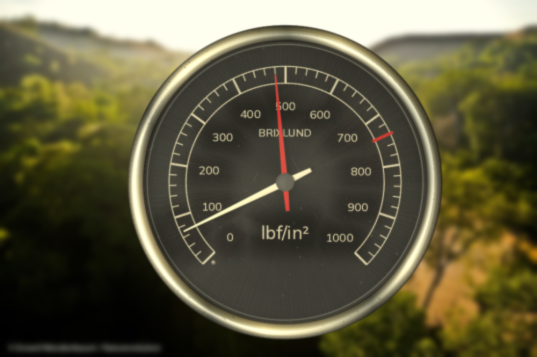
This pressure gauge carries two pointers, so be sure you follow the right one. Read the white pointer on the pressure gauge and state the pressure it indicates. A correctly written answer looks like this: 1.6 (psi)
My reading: 70 (psi)
